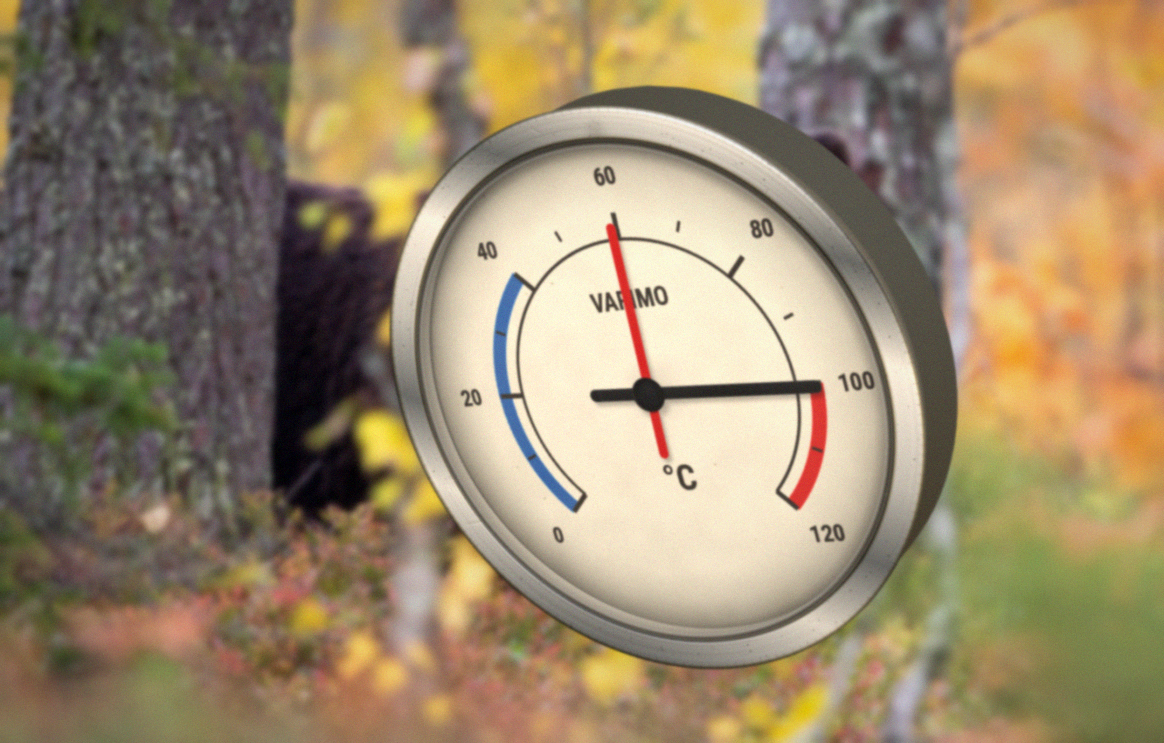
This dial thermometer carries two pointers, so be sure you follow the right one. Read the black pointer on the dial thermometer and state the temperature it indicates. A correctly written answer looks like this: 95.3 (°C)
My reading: 100 (°C)
